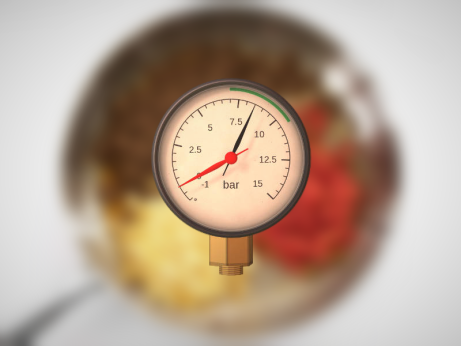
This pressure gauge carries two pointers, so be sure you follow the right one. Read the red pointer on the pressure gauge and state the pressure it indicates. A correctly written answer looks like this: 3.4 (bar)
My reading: 0 (bar)
